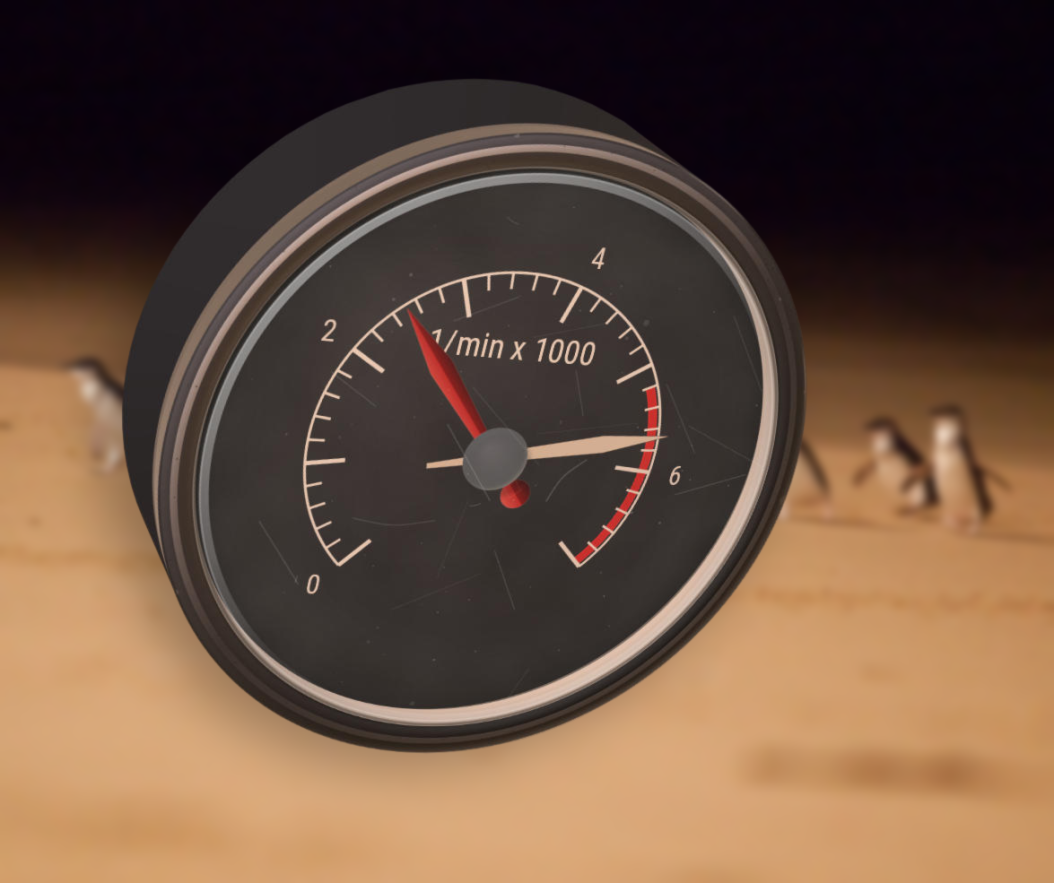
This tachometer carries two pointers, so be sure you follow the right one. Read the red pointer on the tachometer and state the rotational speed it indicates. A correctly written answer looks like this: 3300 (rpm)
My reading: 2500 (rpm)
